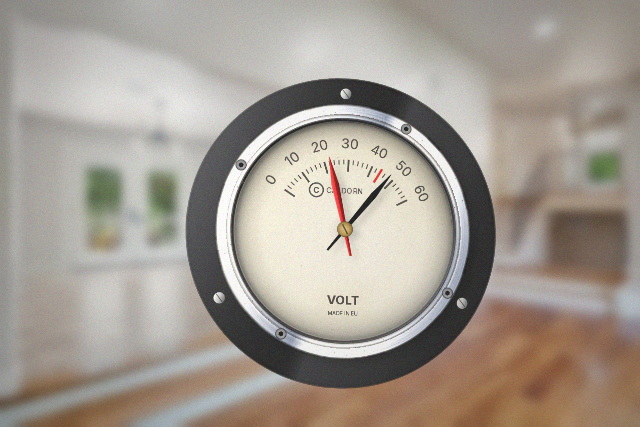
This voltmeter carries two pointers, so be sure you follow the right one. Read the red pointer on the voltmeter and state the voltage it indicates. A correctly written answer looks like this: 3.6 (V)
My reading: 22 (V)
